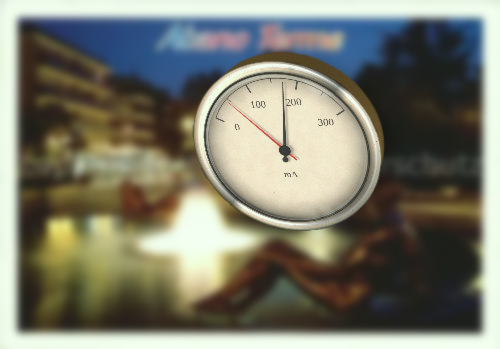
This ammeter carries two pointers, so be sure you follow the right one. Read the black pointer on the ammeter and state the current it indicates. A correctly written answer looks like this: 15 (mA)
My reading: 175 (mA)
